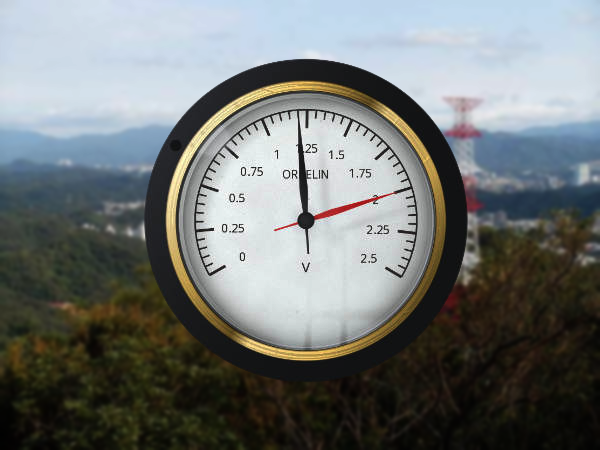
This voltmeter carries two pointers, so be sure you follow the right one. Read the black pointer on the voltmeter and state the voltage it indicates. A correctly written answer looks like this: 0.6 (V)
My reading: 1.2 (V)
